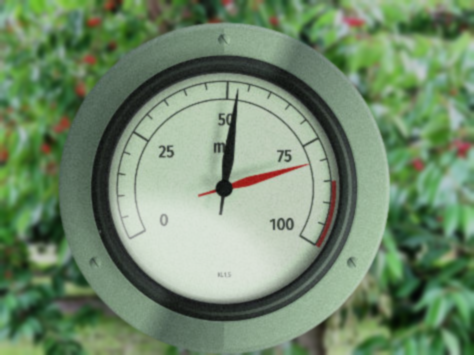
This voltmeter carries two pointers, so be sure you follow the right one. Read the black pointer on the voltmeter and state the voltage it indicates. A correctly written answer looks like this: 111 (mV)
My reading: 52.5 (mV)
